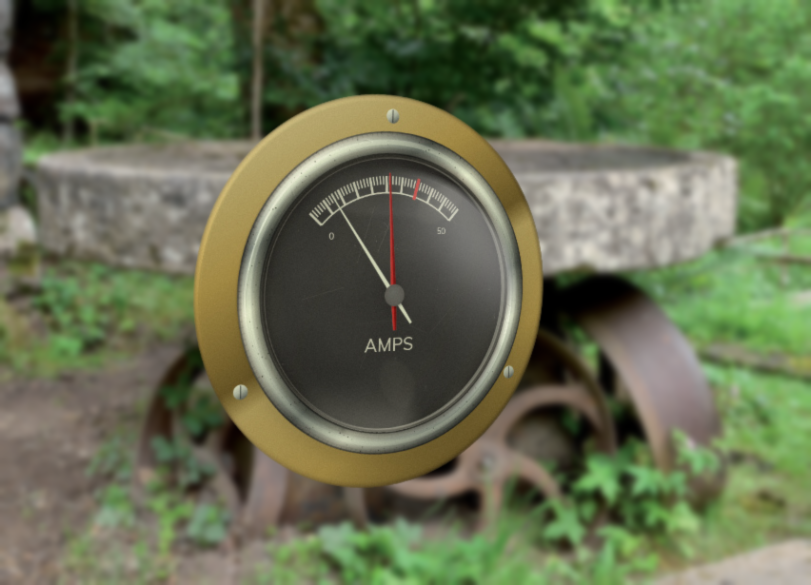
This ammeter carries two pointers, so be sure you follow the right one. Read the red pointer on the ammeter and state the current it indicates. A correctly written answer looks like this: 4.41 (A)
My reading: 25 (A)
